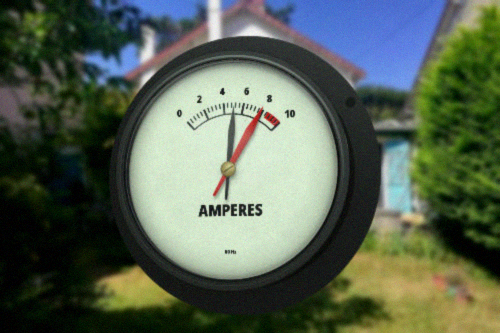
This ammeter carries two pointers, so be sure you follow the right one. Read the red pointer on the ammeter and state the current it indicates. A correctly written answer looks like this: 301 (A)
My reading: 8 (A)
